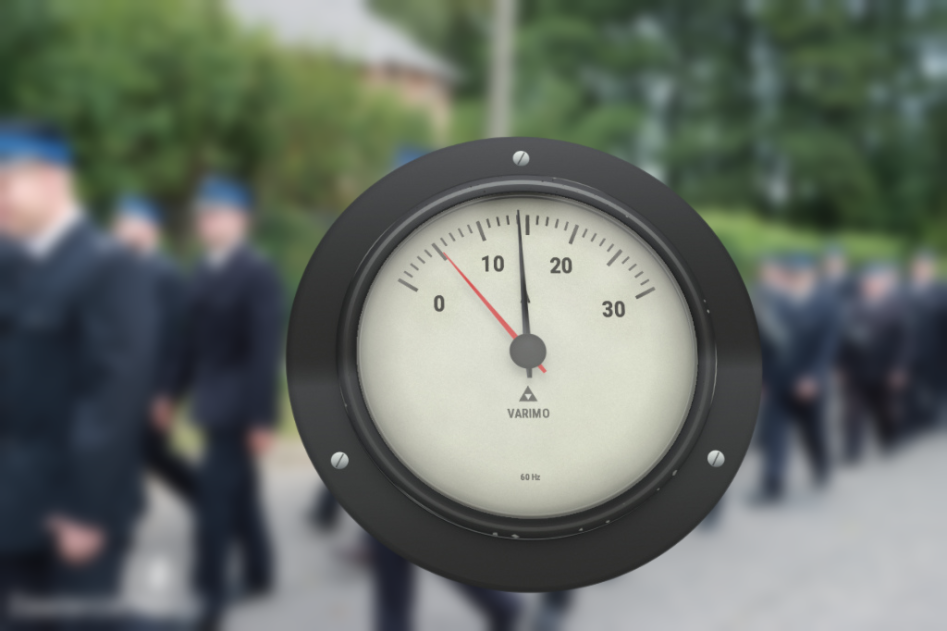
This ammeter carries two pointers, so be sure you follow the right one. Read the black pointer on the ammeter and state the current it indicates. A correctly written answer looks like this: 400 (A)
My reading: 14 (A)
